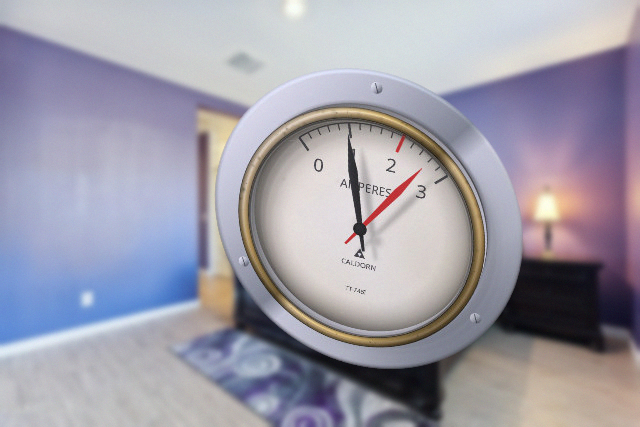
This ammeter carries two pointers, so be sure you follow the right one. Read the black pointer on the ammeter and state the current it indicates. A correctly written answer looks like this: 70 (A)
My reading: 1 (A)
